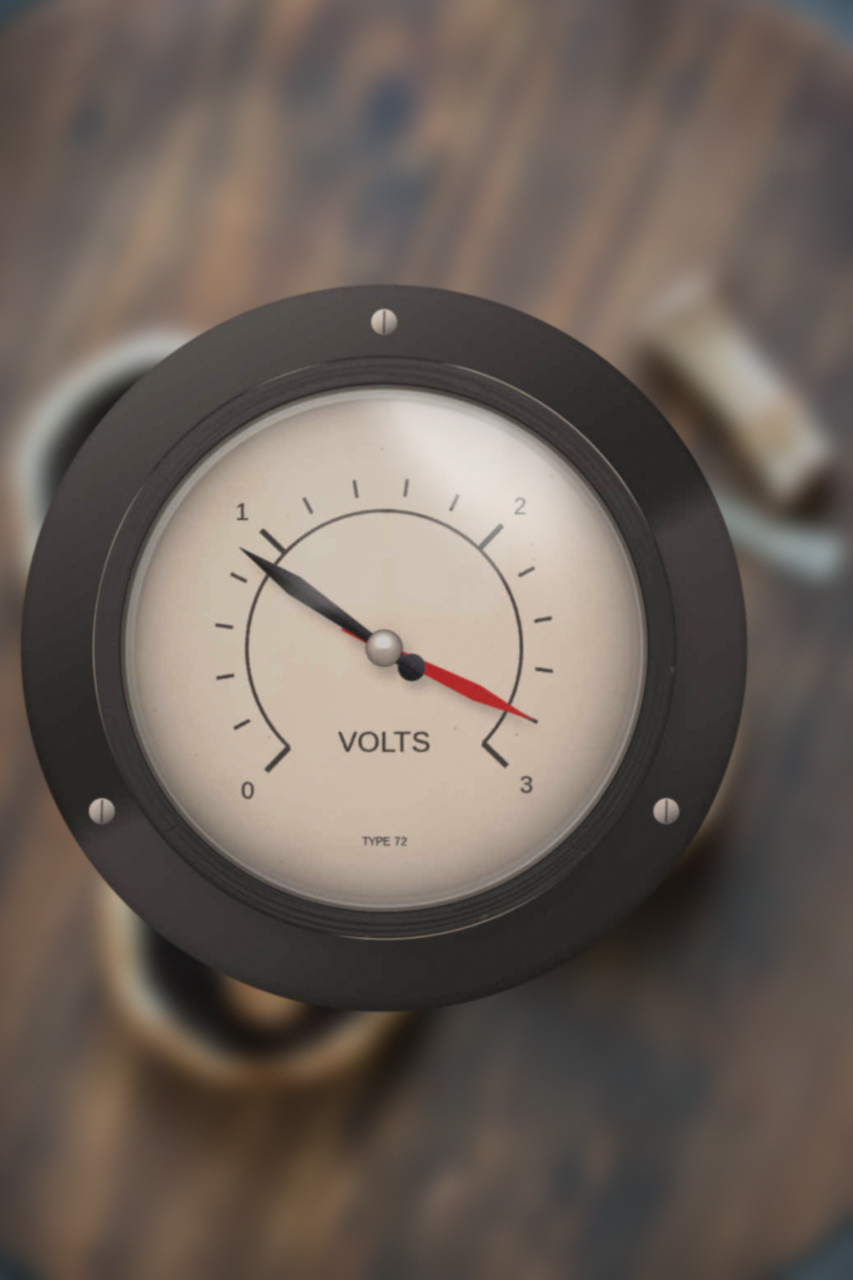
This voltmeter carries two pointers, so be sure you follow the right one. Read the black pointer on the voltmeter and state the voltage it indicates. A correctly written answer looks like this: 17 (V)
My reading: 0.9 (V)
